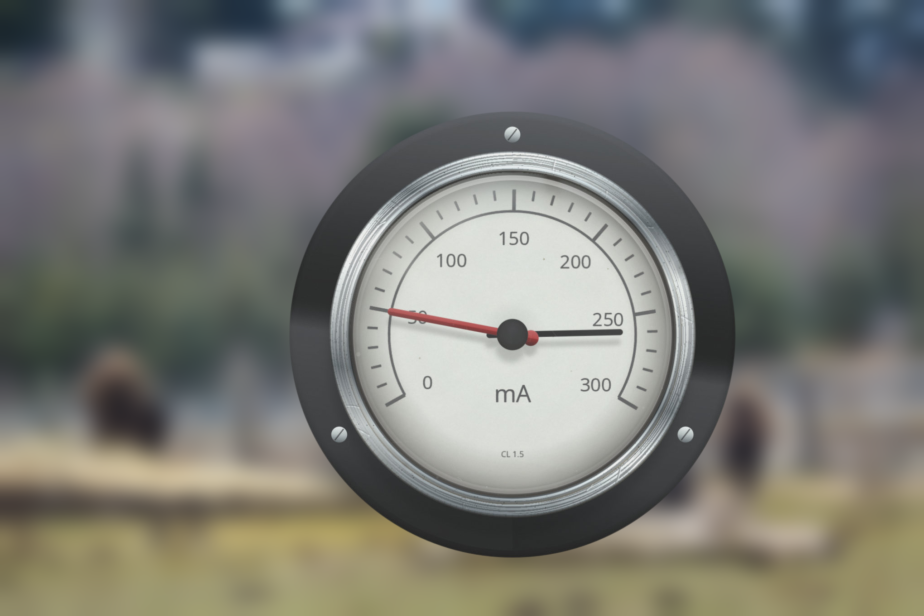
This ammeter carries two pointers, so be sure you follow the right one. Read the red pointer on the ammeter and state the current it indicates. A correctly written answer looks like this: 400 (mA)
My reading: 50 (mA)
